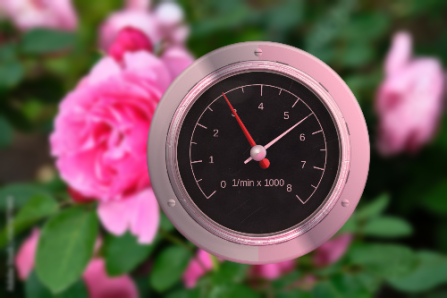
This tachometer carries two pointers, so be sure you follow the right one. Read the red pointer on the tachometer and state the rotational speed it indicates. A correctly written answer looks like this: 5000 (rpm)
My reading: 3000 (rpm)
